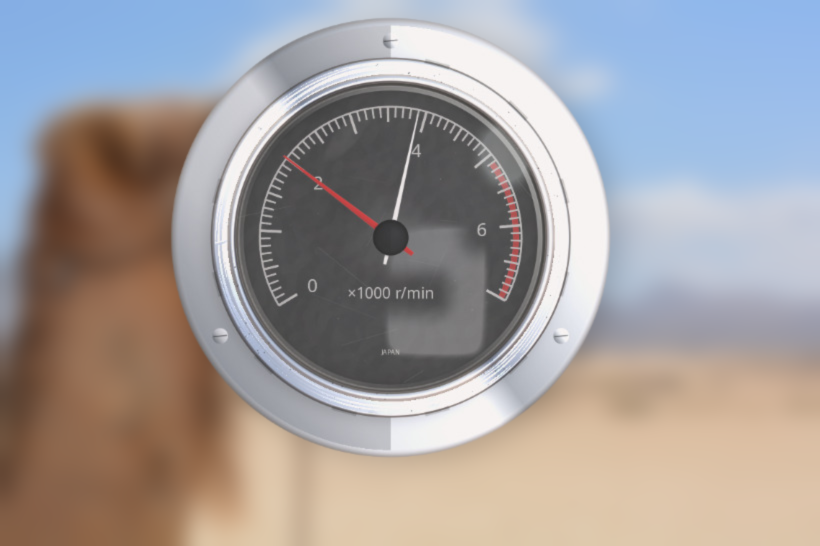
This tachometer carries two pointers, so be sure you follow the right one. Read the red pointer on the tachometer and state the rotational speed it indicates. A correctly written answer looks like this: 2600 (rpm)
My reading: 2000 (rpm)
